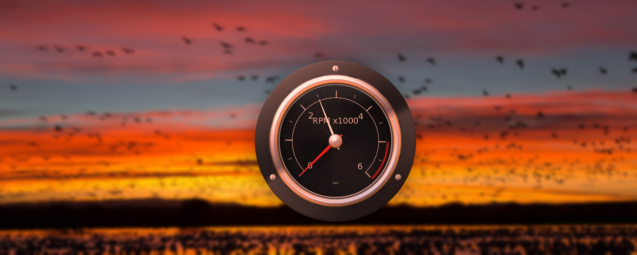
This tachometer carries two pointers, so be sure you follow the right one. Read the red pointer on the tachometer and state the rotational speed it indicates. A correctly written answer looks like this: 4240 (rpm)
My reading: 0 (rpm)
